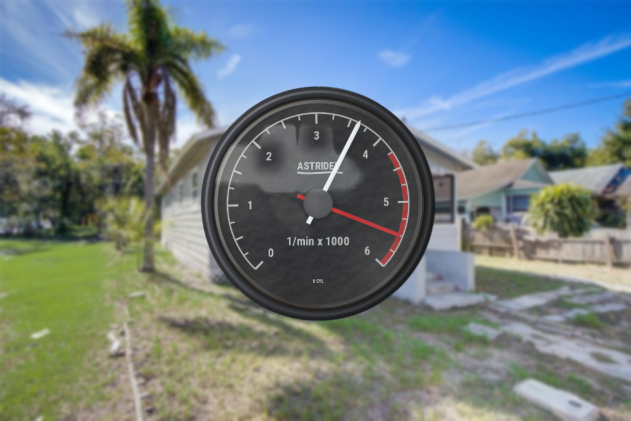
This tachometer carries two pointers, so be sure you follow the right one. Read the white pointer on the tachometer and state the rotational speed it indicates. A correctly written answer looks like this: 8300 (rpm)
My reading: 3625 (rpm)
